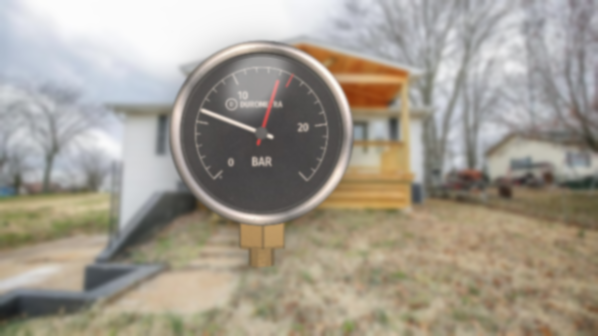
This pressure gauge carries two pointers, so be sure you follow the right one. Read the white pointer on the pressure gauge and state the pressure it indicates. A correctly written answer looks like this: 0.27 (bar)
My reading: 6 (bar)
